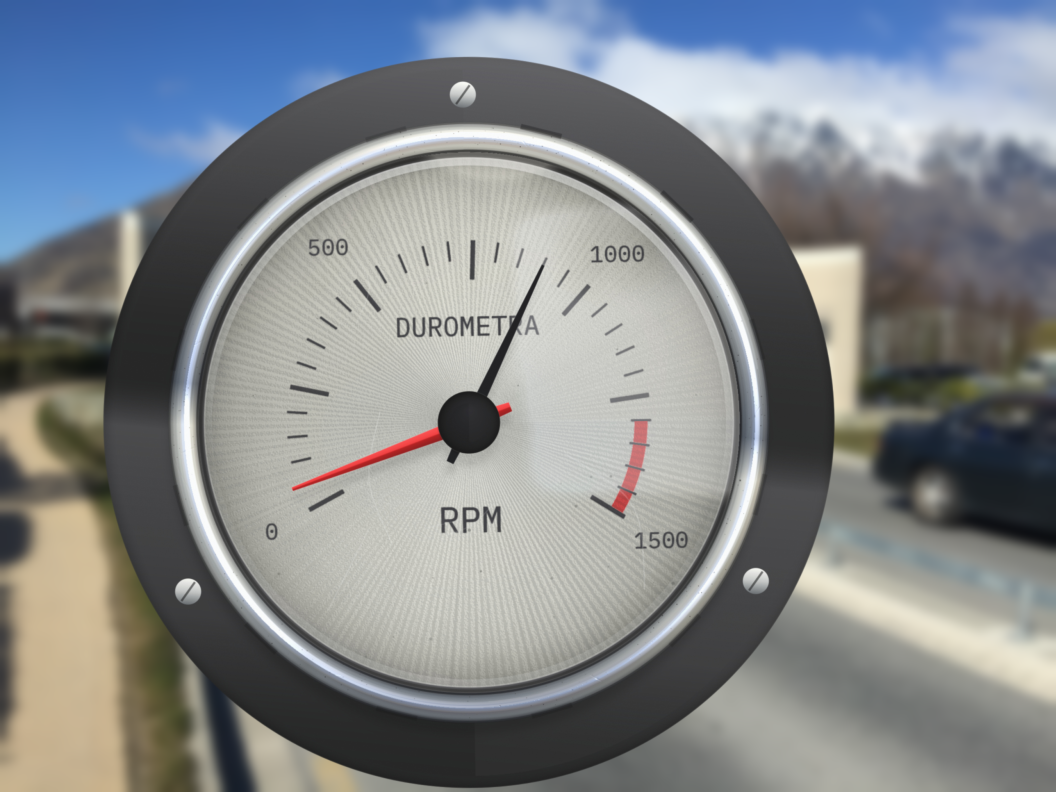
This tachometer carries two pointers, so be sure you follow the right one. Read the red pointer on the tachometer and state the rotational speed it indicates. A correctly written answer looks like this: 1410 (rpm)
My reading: 50 (rpm)
